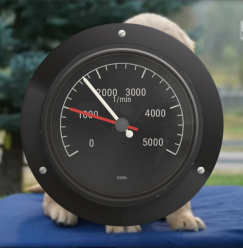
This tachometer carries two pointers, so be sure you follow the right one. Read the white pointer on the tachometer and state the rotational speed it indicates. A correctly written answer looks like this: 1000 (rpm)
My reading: 1700 (rpm)
